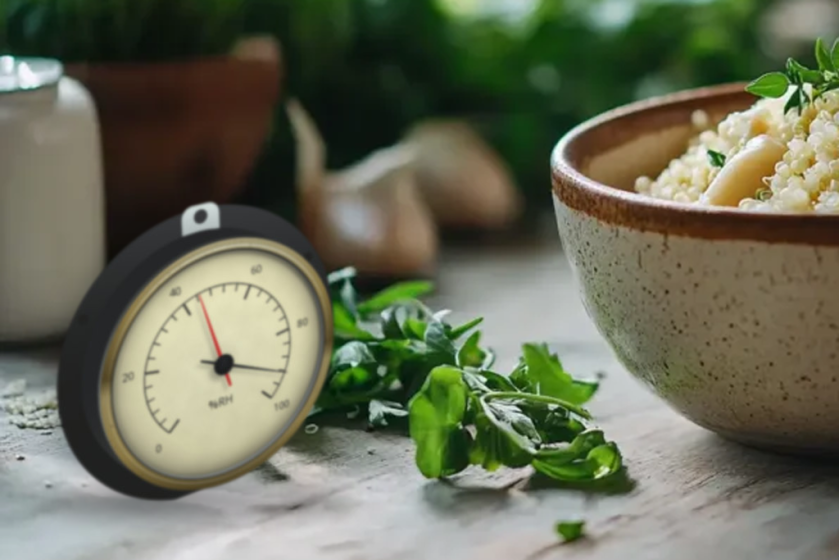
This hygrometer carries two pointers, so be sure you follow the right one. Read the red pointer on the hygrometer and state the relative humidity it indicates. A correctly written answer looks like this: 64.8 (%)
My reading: 44 (%)
